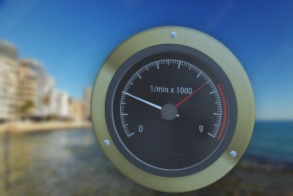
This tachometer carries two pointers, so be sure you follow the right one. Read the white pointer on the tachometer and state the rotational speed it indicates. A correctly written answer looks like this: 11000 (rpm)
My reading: 2000 (rpm)
